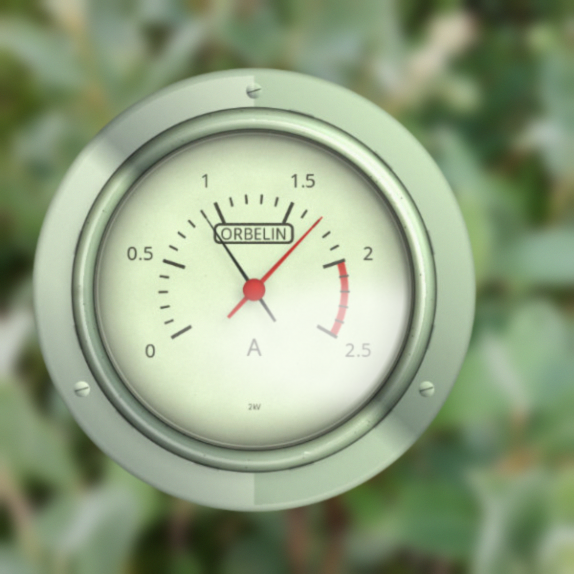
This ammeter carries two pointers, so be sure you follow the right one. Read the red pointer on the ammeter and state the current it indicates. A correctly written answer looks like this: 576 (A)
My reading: 1.7 (A)
